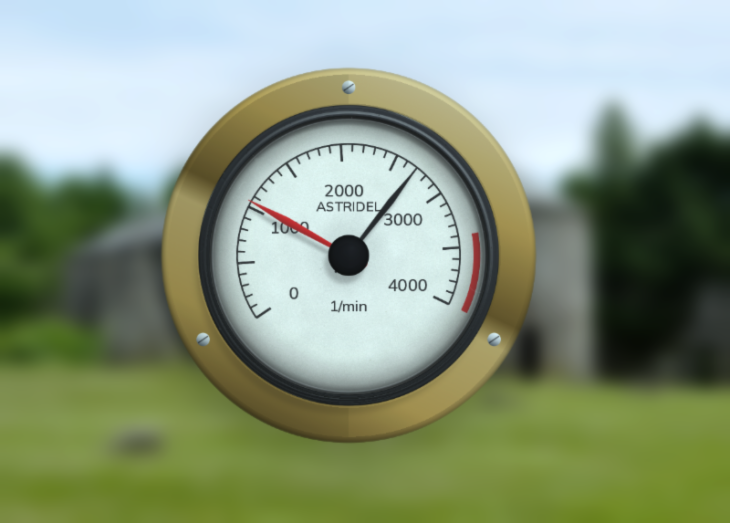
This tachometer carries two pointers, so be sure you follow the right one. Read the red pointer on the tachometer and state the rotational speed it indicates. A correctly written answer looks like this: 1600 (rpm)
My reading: 1050 (rpm)
